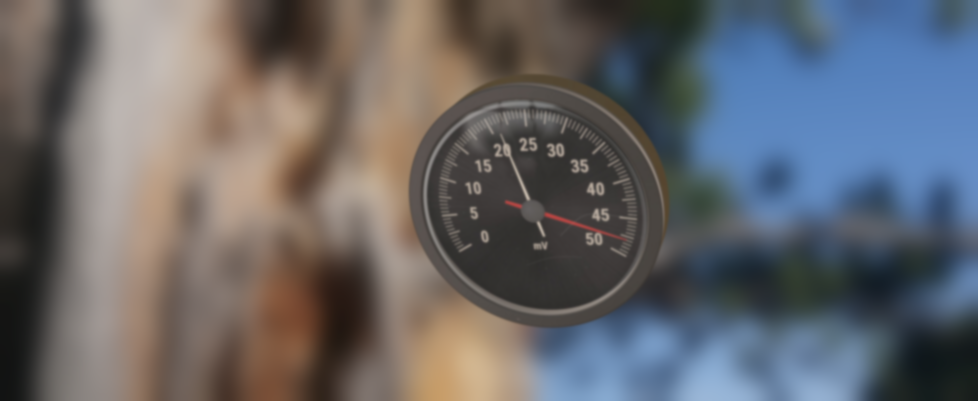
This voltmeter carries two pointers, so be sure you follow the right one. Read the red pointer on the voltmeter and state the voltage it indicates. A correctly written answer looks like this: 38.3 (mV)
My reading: 47.5 (mV)
